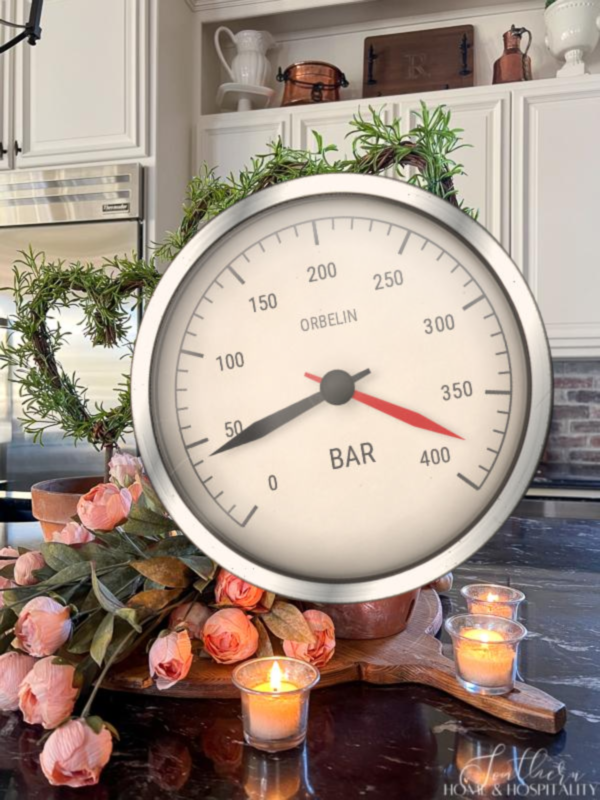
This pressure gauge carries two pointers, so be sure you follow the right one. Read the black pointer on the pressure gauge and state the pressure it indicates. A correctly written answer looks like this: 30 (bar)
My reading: 40 (bar)
